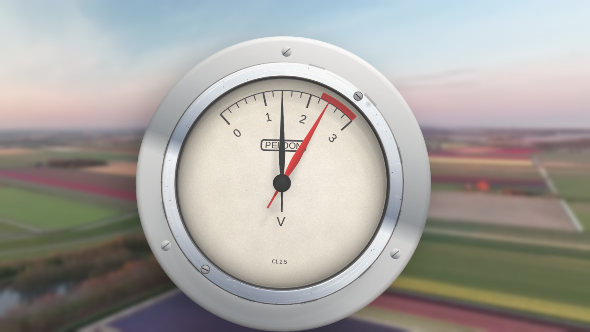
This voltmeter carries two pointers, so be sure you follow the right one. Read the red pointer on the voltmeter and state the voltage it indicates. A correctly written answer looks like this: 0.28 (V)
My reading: 2.4 (V)
